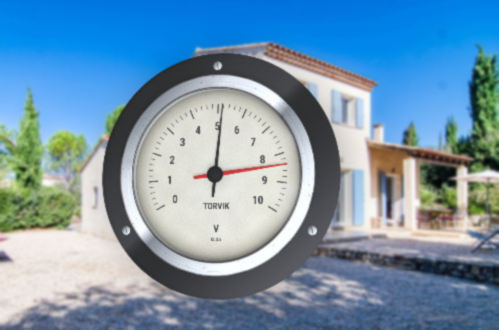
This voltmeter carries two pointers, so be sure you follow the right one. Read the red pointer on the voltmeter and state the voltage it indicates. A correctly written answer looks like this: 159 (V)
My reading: 8.4 (V)
